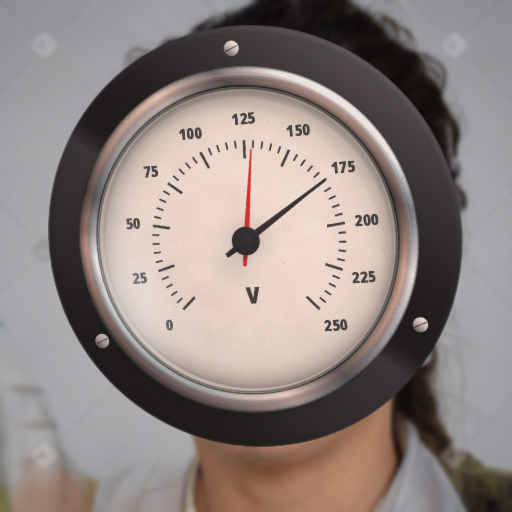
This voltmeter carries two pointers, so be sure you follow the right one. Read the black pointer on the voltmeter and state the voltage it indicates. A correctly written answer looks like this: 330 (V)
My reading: 175 (V)
